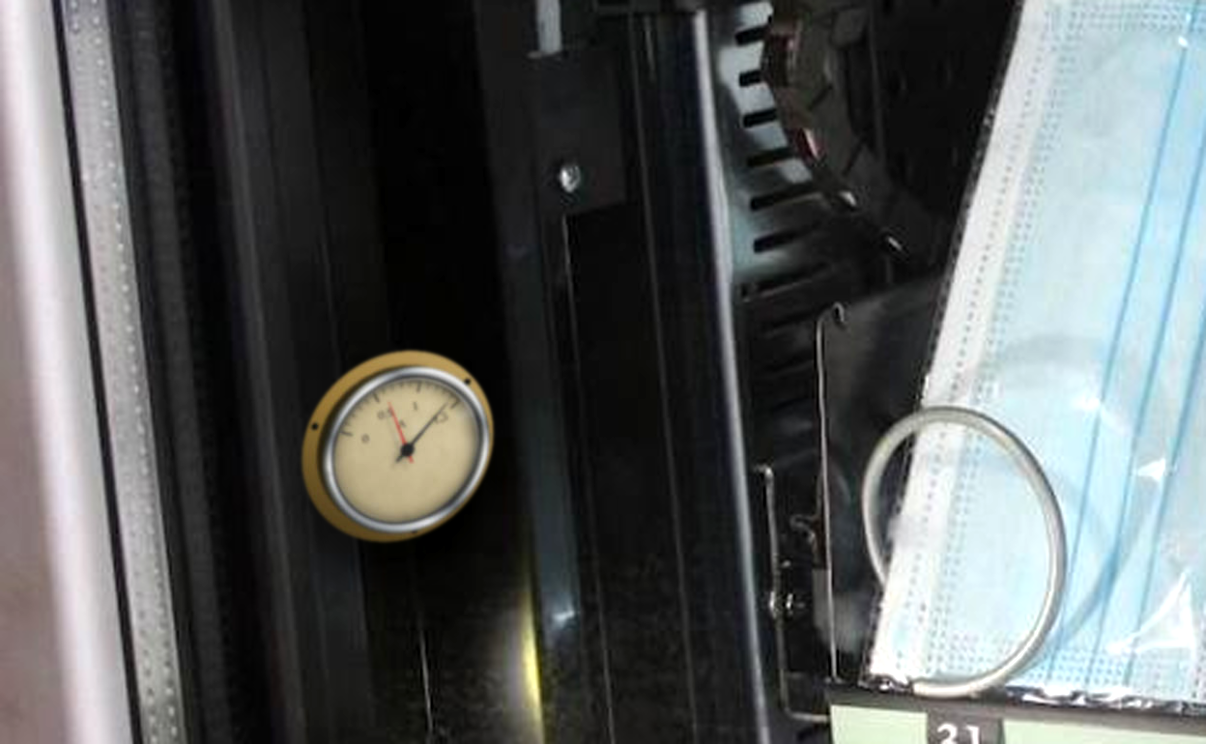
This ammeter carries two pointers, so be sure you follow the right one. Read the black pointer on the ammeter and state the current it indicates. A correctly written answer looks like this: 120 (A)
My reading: 1.4 (A)
